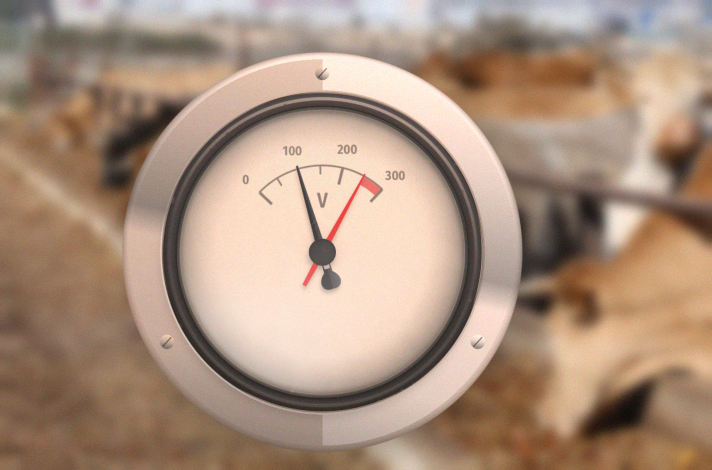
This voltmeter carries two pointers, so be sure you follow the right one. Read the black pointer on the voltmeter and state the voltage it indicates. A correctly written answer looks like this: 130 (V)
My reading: 100 (V)
